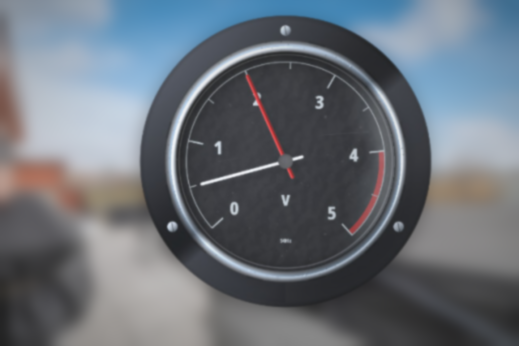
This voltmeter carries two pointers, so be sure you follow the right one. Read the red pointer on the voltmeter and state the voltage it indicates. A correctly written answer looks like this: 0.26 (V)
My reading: 2 (V)
